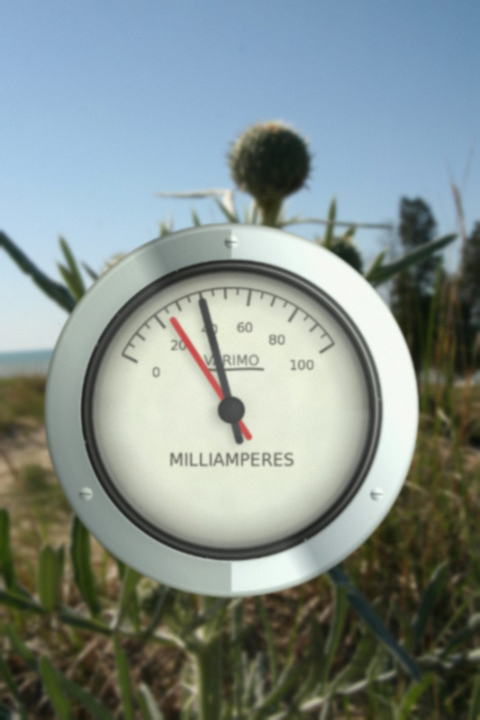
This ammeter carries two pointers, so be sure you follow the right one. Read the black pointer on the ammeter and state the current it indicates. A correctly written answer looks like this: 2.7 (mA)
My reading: 40 (mA)
